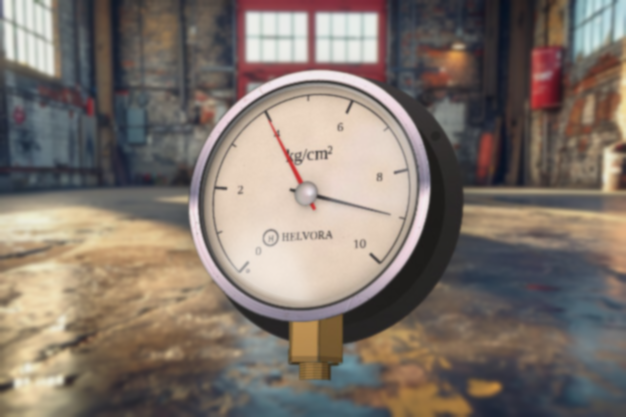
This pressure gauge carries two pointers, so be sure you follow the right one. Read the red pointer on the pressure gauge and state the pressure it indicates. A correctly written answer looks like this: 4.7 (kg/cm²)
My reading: 4 (kg/cm²)
